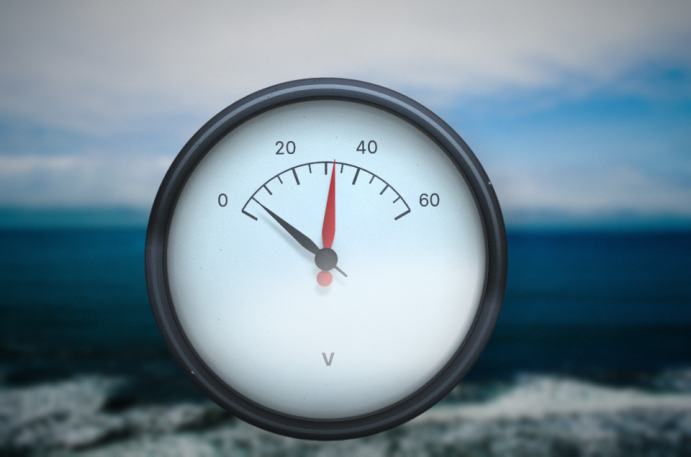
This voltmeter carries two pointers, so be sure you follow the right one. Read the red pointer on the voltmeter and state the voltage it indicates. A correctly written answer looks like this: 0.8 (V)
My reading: 32.5 (V)
